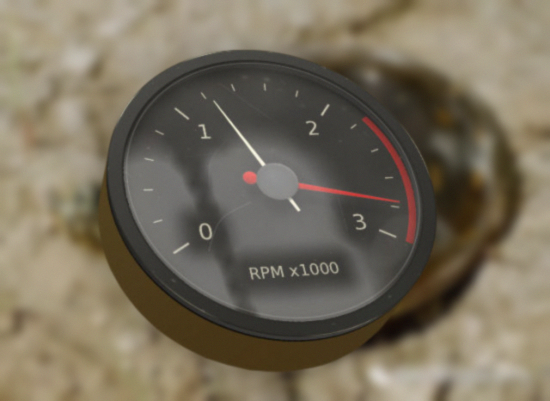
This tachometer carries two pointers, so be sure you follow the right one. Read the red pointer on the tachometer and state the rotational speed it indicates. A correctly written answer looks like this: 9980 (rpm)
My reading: 2800 (rpm)
